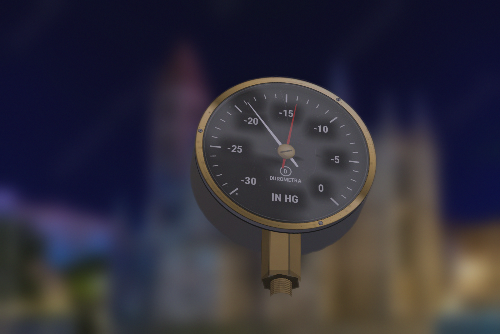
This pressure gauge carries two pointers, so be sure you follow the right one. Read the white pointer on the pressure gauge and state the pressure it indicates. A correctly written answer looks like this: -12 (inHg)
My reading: -19 (inHg)
